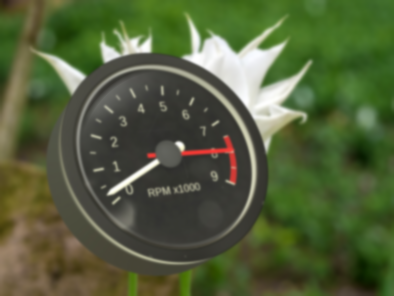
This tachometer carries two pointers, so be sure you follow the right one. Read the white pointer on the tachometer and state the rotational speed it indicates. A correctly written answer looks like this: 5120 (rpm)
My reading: 250 (rpm)
